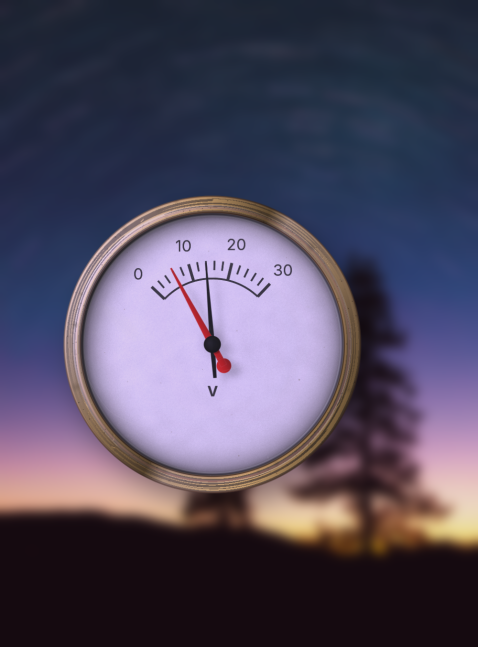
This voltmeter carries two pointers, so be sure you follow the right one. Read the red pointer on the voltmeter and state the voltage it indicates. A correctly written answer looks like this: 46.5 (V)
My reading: 6 (V)
